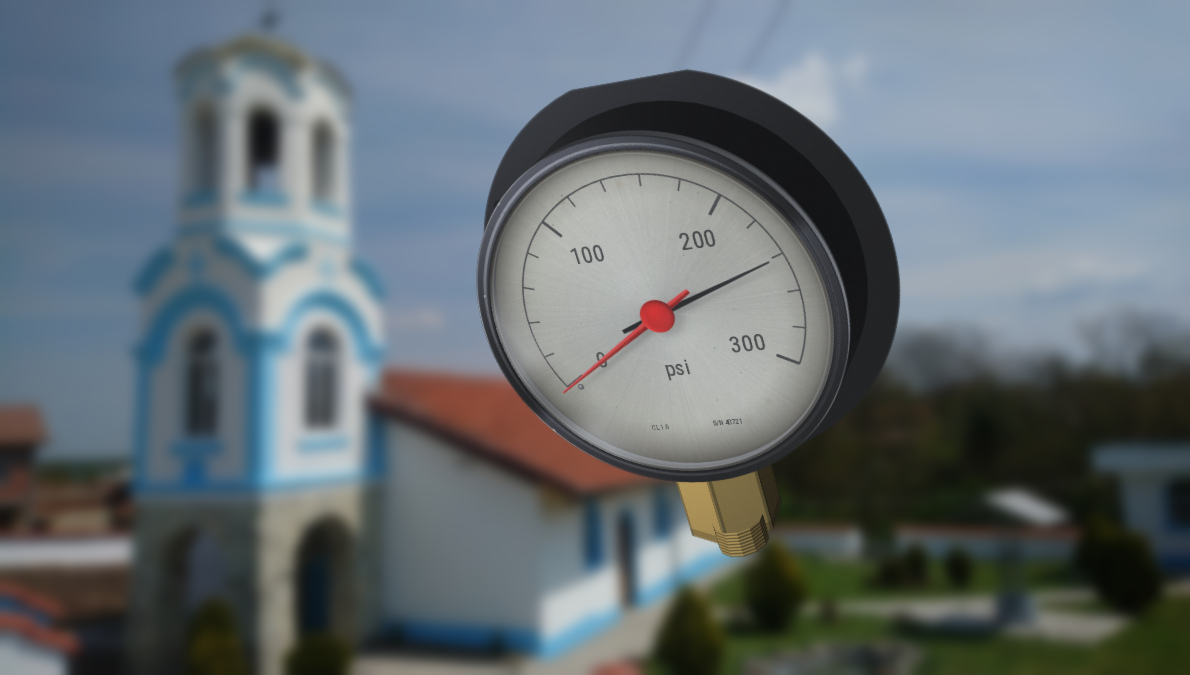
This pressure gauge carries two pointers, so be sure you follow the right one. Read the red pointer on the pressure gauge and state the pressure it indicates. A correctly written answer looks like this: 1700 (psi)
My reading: 0 (psi)
